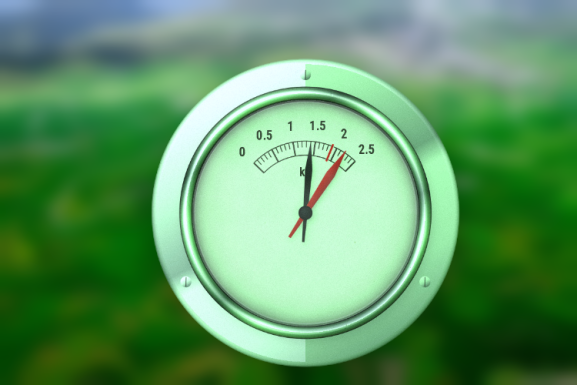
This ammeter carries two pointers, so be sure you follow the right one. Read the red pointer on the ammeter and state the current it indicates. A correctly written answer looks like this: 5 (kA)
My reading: 2.2 (kA)
